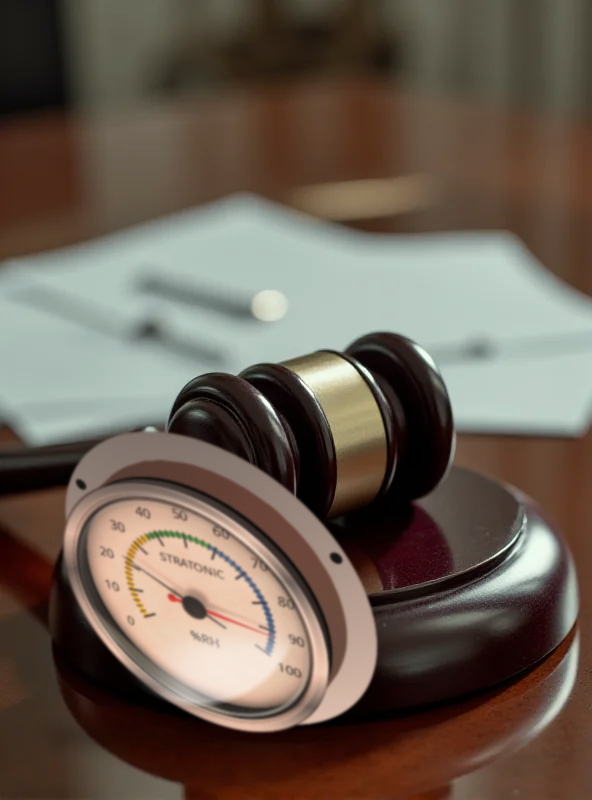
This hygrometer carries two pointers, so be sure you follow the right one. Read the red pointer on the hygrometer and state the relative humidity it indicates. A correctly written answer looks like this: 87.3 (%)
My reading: 90 (%)
